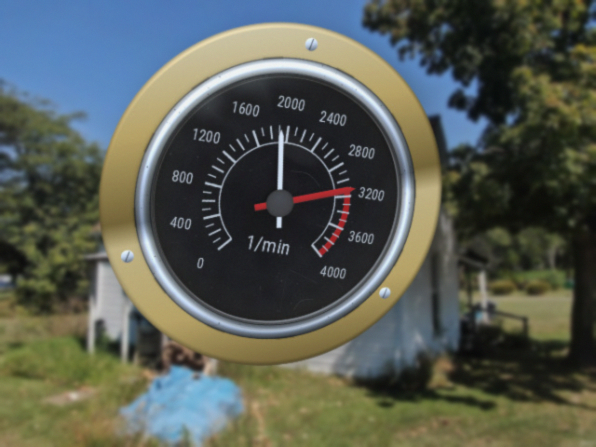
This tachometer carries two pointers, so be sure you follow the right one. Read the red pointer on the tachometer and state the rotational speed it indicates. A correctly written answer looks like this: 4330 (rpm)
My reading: 3100 (rpm)
